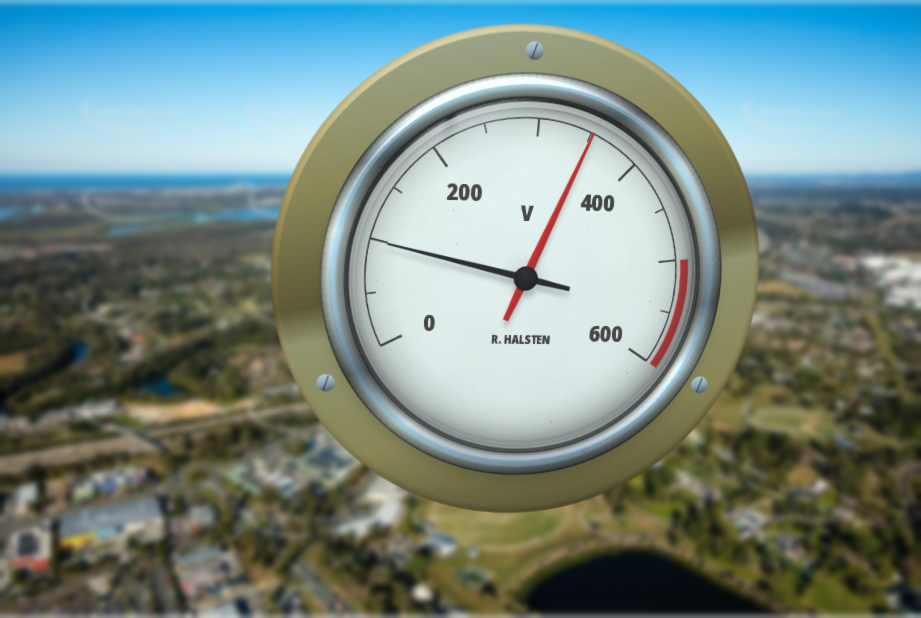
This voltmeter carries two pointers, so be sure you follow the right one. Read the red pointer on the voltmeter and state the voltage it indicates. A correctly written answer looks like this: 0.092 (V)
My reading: 350 (V)
